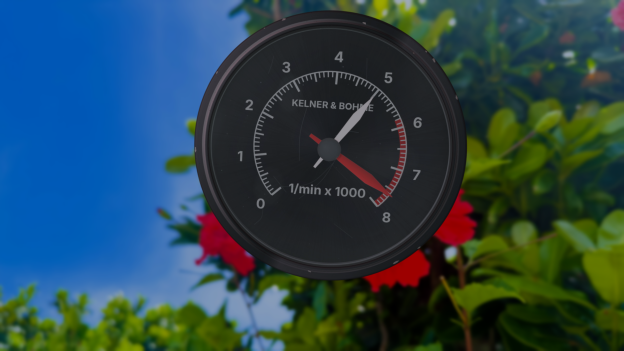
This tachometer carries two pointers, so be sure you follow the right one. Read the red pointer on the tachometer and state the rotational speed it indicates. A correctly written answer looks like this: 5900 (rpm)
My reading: 7600 (rpm)
